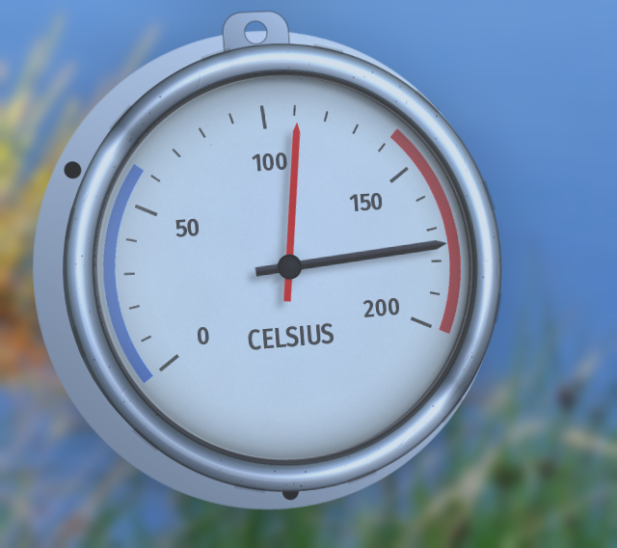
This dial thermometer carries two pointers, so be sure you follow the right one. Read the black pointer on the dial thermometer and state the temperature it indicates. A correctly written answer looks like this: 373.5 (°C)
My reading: 175 (°C)
